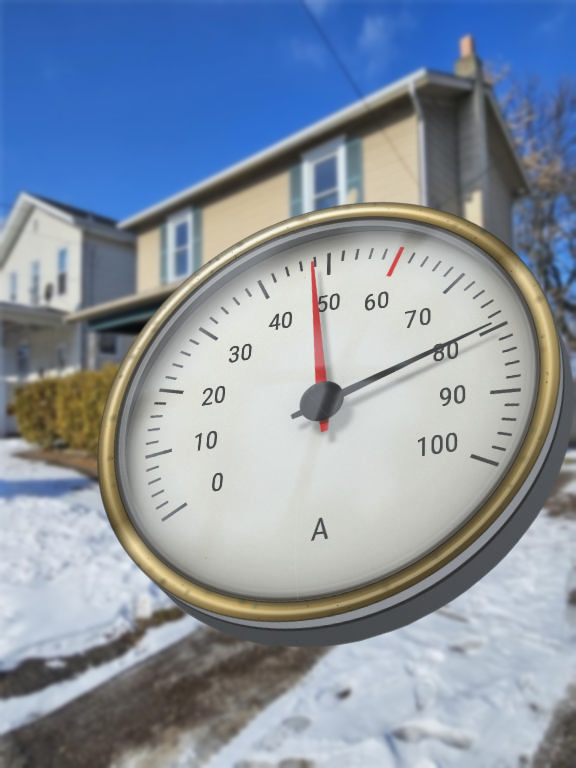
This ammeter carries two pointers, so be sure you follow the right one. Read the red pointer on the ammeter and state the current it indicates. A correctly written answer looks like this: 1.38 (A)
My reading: 48 (A)
